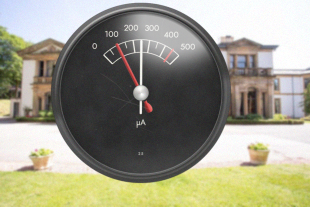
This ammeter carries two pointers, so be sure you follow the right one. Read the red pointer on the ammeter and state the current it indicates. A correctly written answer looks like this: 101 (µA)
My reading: 100 (µA)
